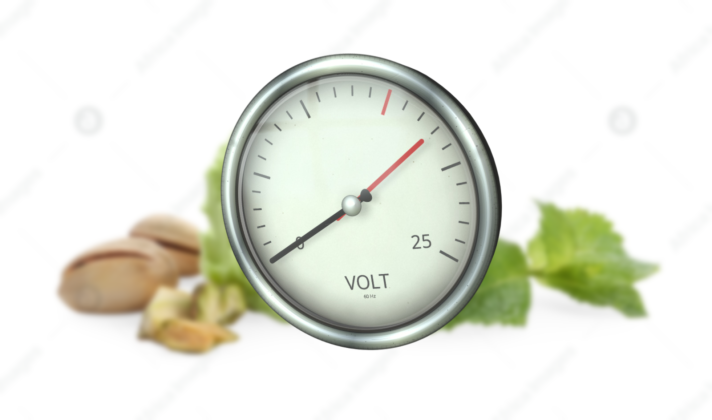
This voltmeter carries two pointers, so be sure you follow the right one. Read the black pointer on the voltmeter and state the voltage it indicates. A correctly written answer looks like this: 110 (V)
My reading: 0 (V)
